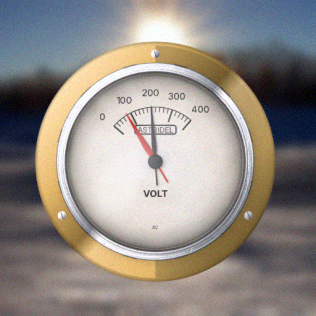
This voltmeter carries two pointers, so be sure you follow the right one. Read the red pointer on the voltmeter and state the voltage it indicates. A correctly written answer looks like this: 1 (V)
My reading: 80 (V)
